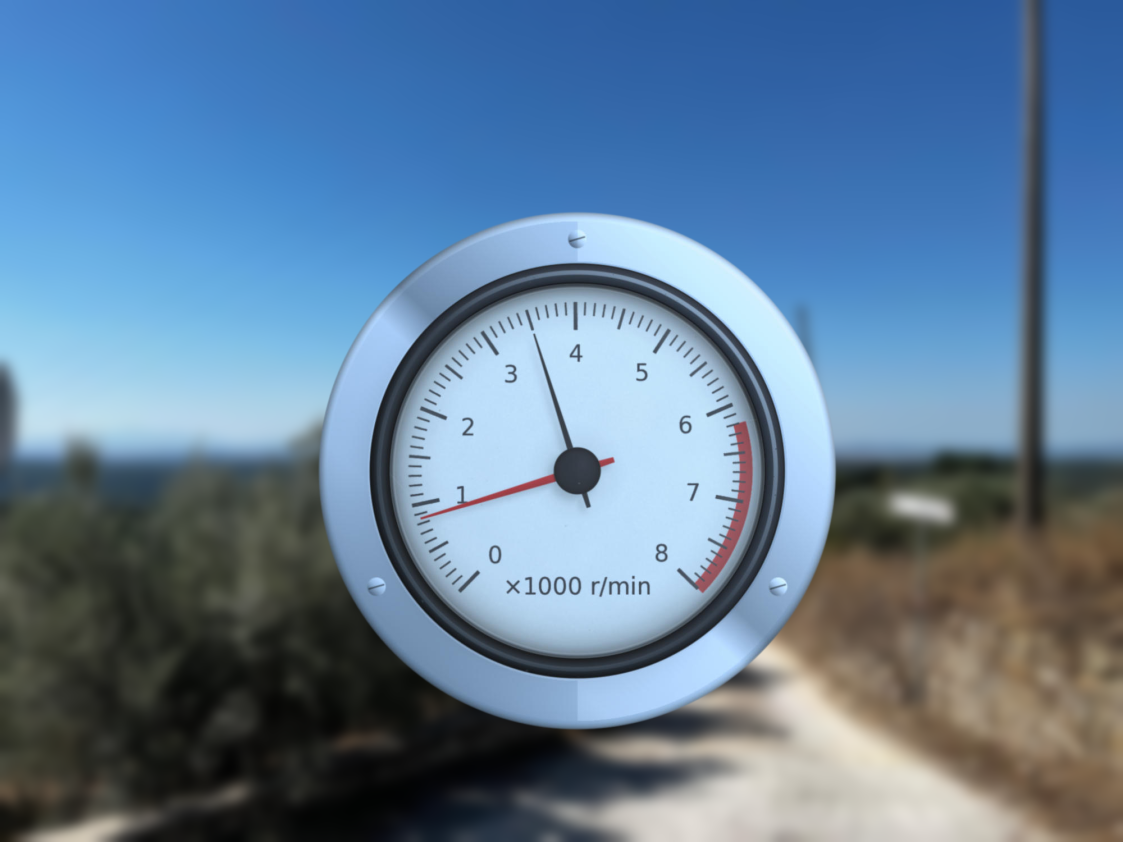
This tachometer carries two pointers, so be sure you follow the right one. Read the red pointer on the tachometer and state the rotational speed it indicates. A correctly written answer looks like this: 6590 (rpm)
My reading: 850 (rpm)
